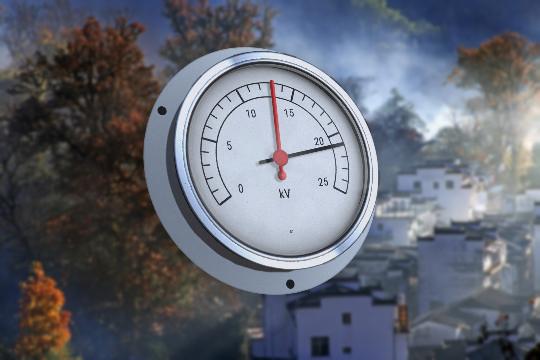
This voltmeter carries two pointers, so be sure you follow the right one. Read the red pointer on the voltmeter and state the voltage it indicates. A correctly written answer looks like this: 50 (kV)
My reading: 13 (kV)
